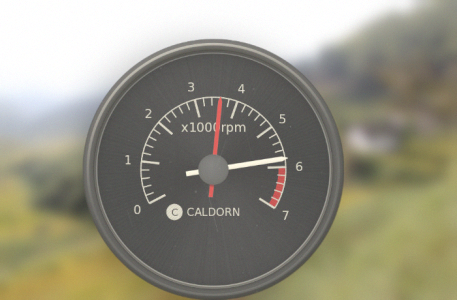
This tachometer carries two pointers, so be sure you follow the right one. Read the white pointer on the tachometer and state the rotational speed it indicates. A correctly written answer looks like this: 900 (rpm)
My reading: 5800 (rpm)
